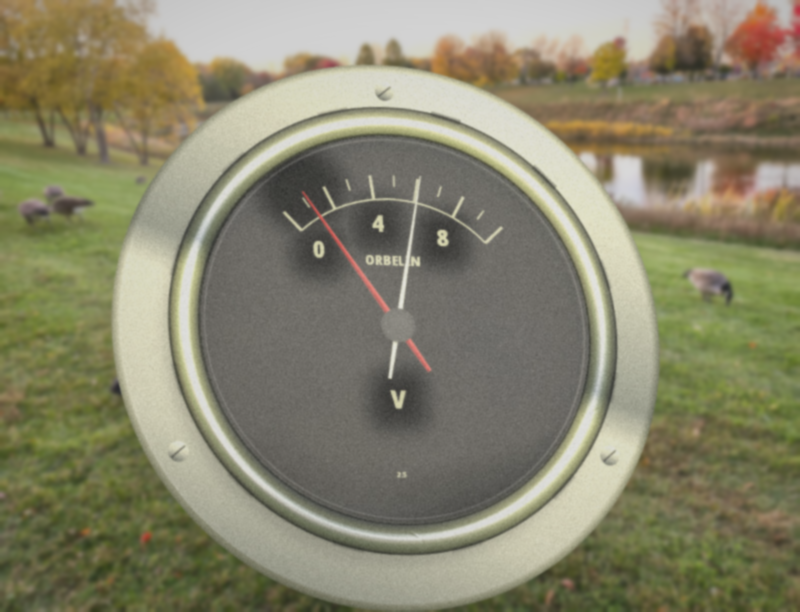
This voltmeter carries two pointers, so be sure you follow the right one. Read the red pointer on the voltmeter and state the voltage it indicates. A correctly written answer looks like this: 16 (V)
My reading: 1 (V)
